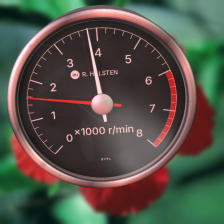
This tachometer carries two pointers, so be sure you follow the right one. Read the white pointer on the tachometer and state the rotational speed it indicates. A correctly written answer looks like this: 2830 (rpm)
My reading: 3800 (rpm)
